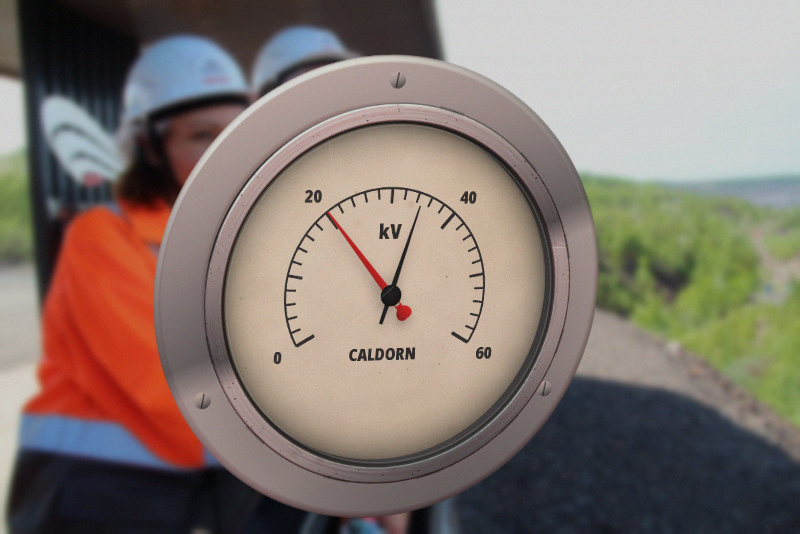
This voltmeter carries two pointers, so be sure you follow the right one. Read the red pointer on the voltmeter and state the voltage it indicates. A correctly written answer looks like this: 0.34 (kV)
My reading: 20 (kV)
